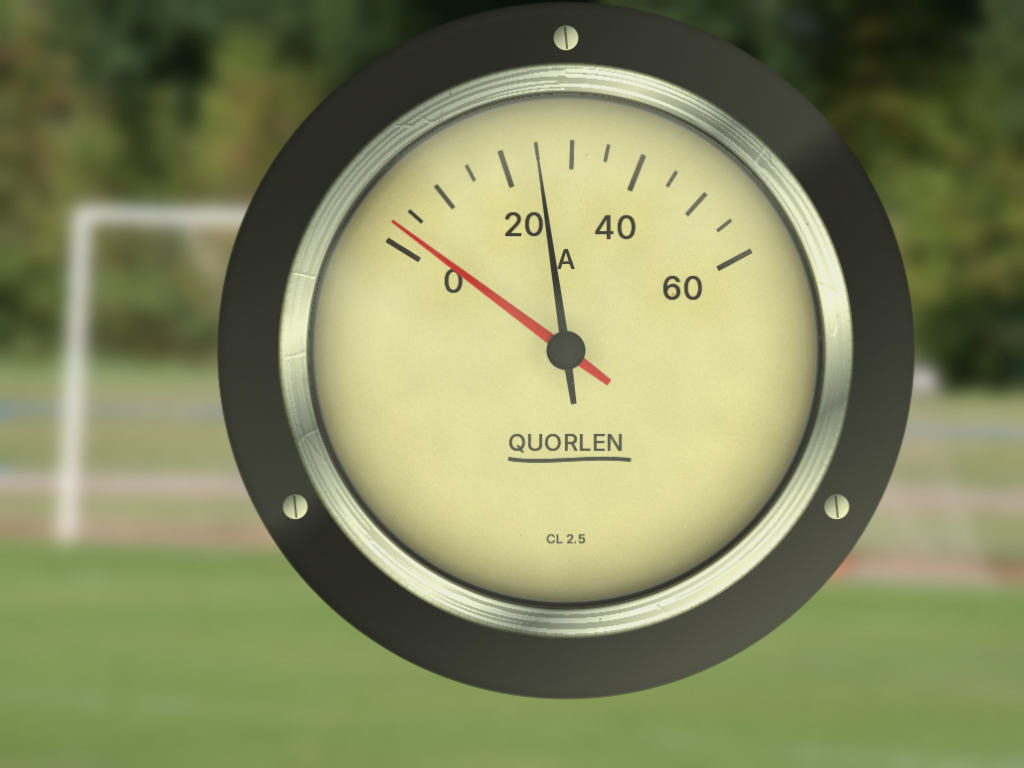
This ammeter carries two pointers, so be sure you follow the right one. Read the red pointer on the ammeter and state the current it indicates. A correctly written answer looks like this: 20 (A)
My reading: 2.5 (A)
